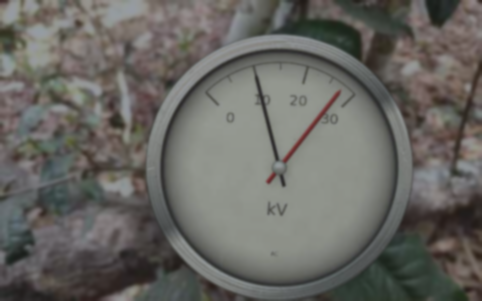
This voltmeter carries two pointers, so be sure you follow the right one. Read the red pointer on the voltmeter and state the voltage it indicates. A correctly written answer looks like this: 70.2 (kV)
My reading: 27.5 (kV)
